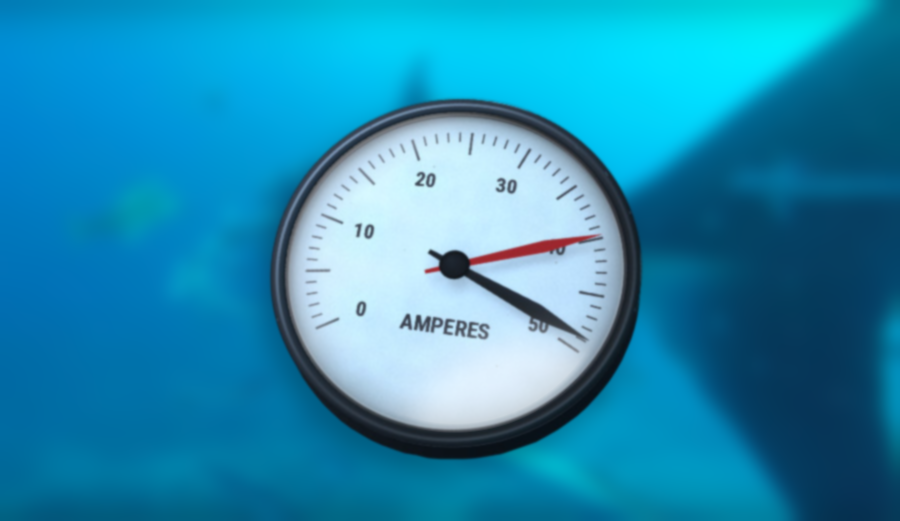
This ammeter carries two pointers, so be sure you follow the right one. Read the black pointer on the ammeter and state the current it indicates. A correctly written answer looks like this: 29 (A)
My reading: 49 (A)
